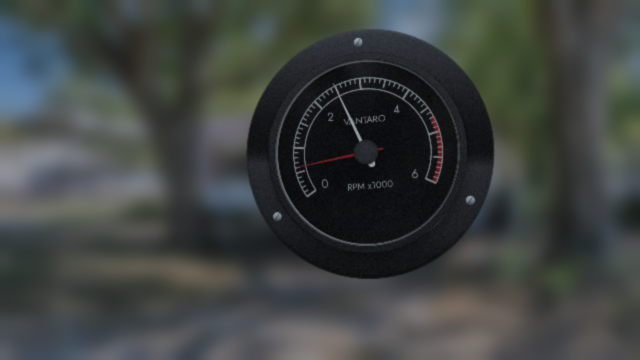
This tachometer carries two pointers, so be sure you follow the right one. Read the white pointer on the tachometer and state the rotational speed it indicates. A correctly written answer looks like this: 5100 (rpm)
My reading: 2500 (rpm)
